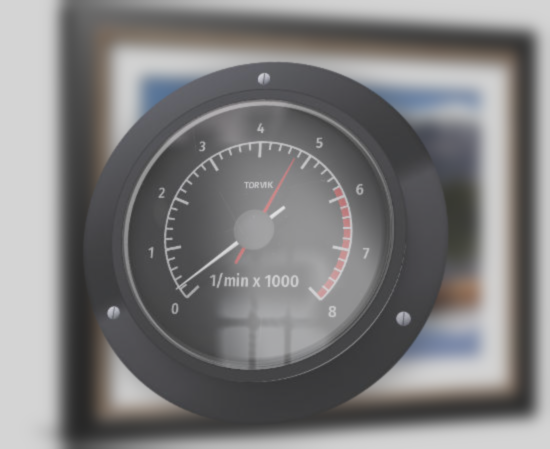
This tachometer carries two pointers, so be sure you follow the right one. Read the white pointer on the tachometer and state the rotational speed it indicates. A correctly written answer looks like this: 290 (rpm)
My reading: 200 (rpm)
